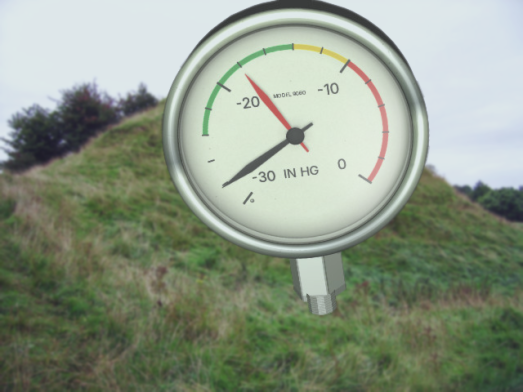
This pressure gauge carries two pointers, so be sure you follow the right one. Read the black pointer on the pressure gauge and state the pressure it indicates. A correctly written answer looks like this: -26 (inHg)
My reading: -28 (inHg)
